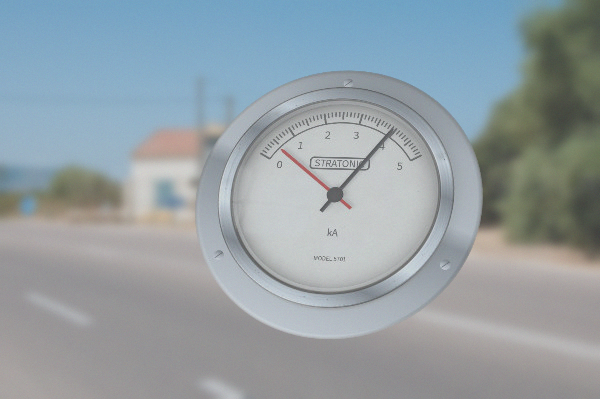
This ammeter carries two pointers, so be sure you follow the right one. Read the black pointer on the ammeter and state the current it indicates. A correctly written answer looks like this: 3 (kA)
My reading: 4 (kA)
